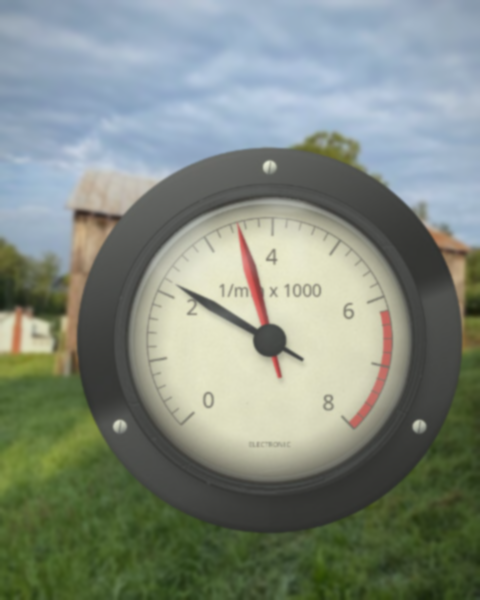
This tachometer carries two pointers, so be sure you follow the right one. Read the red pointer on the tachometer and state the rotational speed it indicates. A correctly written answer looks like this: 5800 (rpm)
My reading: 3500 (rpm)
